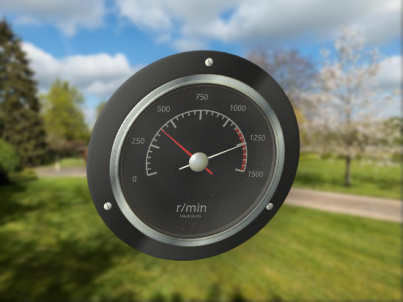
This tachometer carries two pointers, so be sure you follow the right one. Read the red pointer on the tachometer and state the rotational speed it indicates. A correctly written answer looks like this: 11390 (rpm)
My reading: 400 (rpm)
